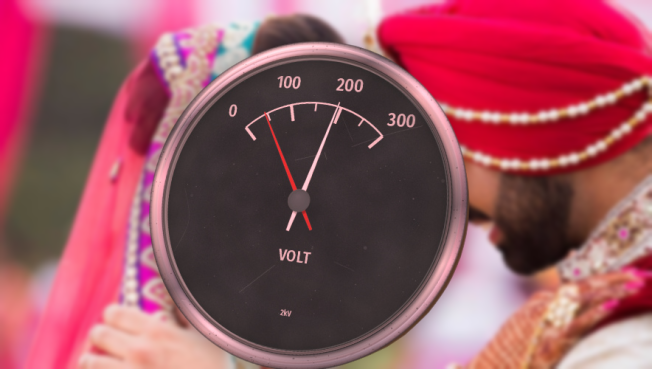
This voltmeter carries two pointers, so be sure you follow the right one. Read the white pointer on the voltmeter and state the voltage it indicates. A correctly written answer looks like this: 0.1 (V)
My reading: 200 (V)
